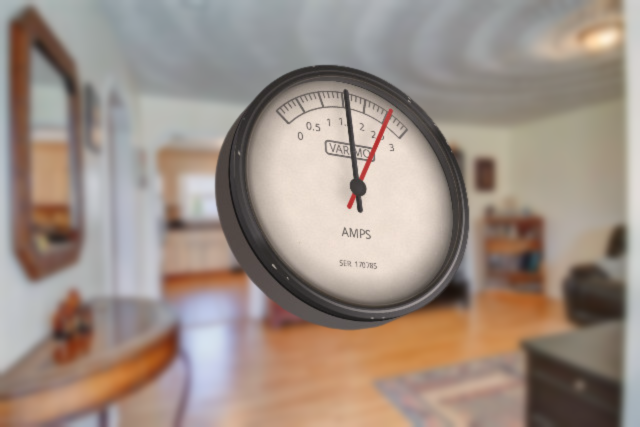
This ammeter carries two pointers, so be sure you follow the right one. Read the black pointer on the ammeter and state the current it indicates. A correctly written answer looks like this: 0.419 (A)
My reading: 1.5 (A)
